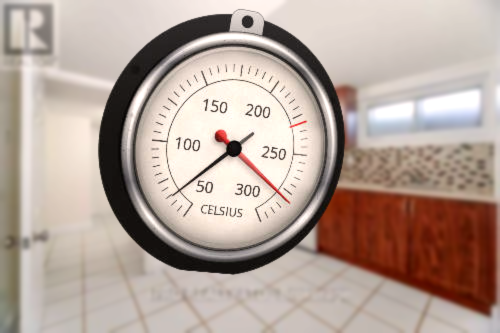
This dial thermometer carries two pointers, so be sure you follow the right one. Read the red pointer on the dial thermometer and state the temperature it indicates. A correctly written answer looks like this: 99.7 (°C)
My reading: 280 (°C)
